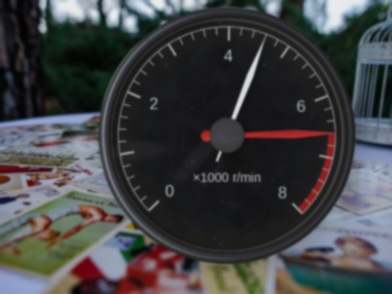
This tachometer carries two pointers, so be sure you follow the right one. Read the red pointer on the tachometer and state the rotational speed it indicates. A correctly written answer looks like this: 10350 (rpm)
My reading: 6600 (rpm)
